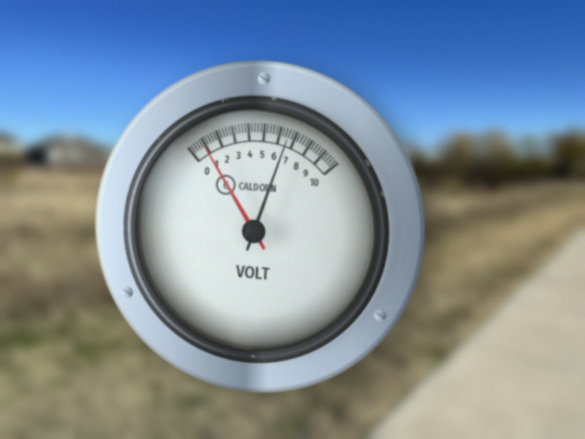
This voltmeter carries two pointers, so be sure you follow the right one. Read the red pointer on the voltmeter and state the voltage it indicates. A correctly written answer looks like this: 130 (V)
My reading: 1 (V)
